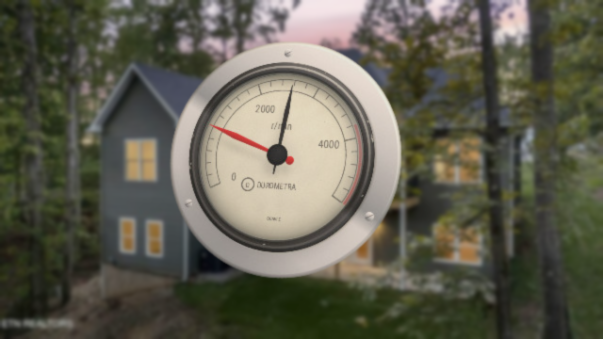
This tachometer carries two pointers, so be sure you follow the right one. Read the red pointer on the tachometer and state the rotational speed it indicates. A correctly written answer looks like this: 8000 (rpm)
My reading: 1000 (rpm)
